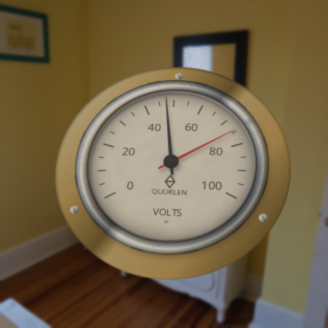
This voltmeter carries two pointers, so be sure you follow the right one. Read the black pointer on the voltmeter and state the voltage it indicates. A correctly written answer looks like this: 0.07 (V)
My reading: 47.5 (V)
